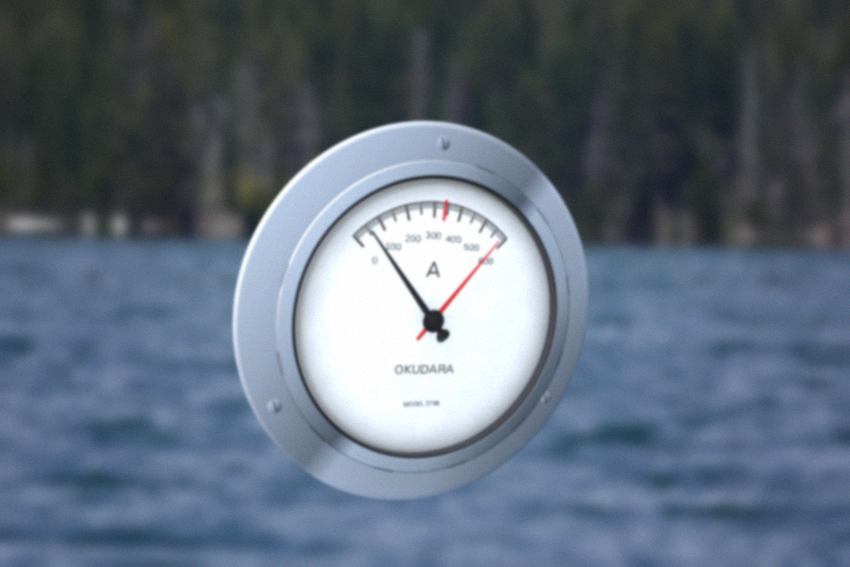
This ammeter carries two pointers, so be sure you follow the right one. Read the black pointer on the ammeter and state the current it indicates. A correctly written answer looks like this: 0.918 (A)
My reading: 50 (A)
